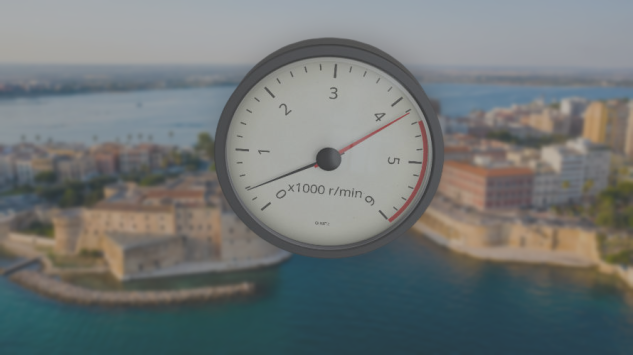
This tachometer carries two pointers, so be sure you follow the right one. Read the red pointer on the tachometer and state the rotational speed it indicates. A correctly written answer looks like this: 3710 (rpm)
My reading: 4200 (rpm)
